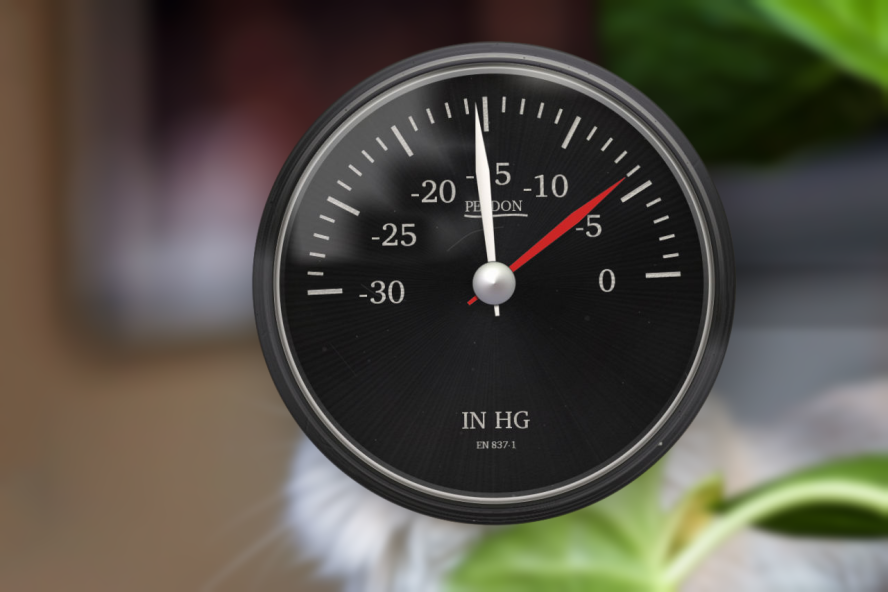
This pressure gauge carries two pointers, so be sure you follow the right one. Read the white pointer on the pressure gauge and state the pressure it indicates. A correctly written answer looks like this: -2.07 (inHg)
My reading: -15.5 (inHg)
